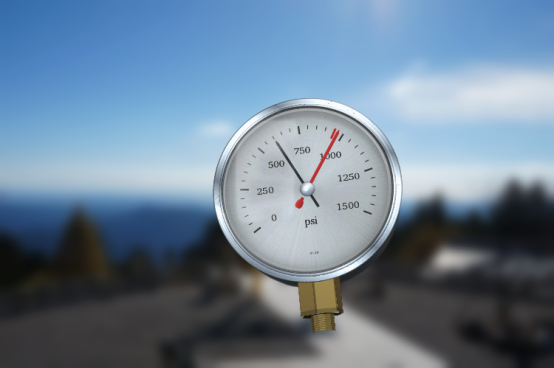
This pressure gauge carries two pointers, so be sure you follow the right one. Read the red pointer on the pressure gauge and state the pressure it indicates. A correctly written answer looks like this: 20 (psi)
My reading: 975 (psi)
